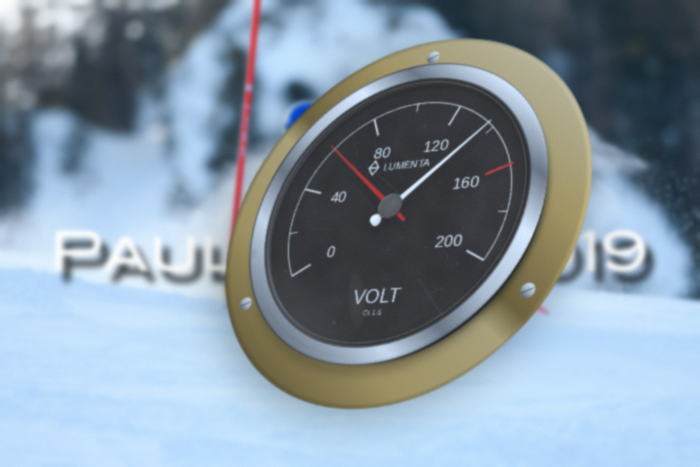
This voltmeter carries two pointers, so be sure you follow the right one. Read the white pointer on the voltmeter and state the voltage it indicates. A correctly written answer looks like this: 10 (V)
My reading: 140 (V)
